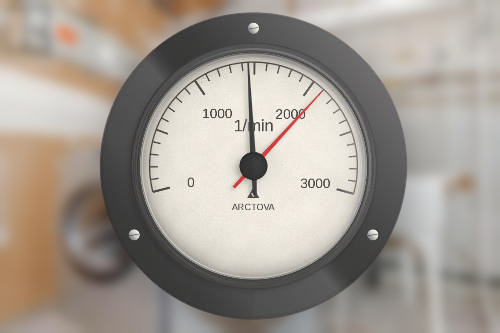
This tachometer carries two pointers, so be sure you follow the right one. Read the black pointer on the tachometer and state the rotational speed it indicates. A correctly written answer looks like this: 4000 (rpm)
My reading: 1450 (rpm)
